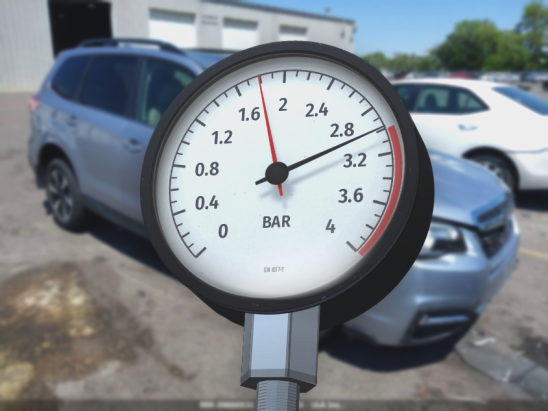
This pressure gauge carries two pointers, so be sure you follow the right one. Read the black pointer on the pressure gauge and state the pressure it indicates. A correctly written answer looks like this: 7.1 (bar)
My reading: 3 (bar)
